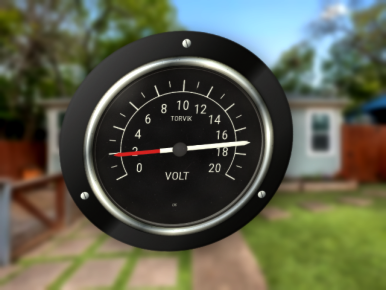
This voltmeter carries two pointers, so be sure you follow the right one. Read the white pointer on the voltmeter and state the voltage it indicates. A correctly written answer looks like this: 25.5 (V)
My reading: 17 (V)
